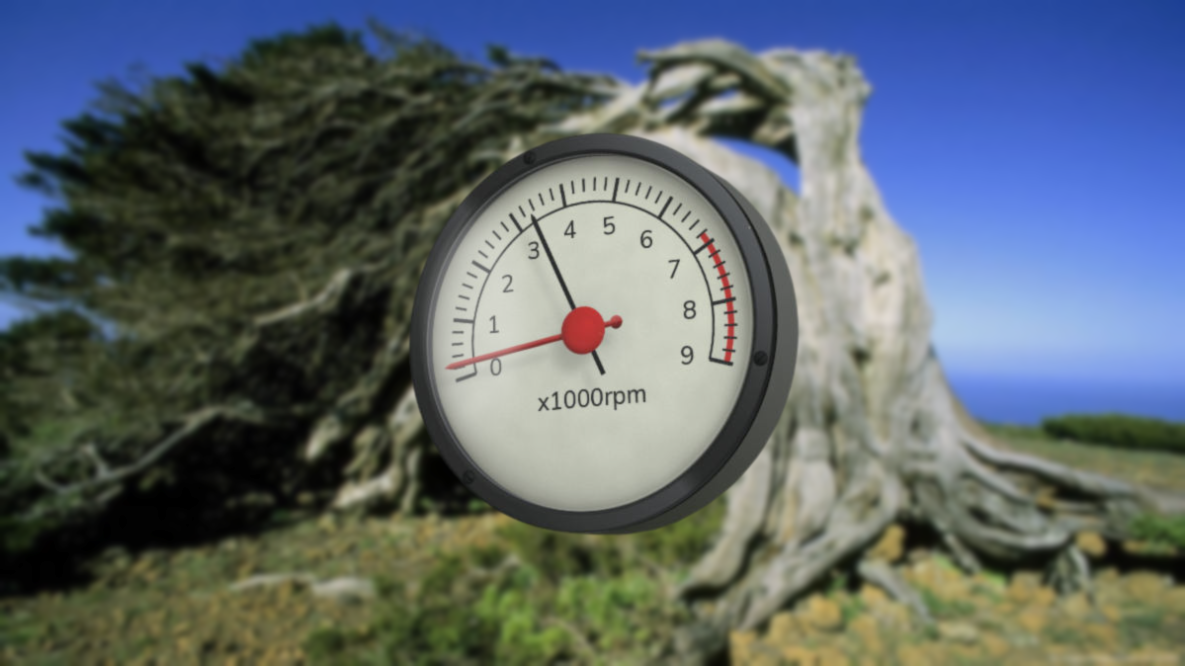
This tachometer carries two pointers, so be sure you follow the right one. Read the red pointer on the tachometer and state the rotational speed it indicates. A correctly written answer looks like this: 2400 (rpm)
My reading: 200 (rpm)
